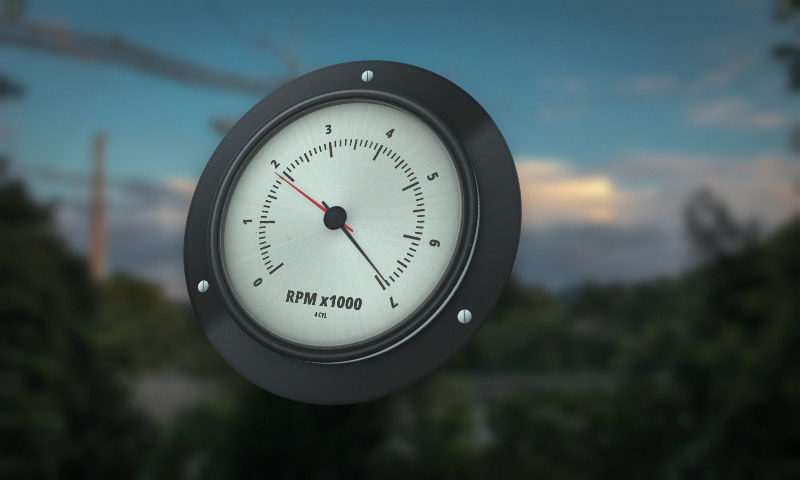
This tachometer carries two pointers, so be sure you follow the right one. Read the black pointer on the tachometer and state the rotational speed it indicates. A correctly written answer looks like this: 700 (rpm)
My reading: 6900 (rpm)
